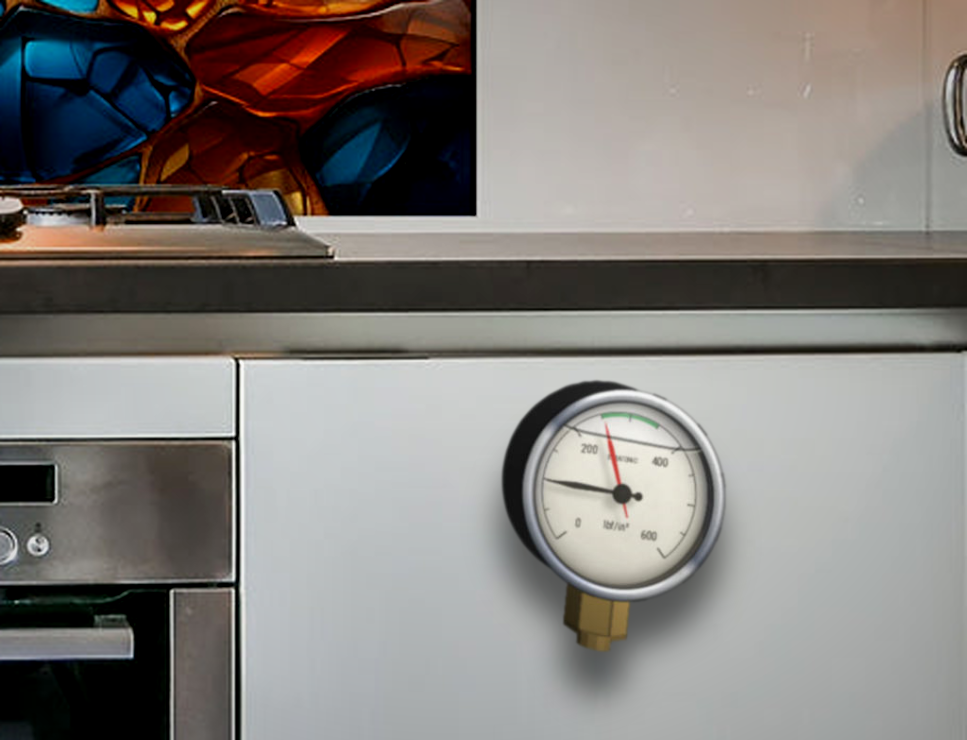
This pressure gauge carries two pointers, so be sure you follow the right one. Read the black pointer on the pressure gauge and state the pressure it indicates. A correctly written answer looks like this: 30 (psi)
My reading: 100 (psi)
